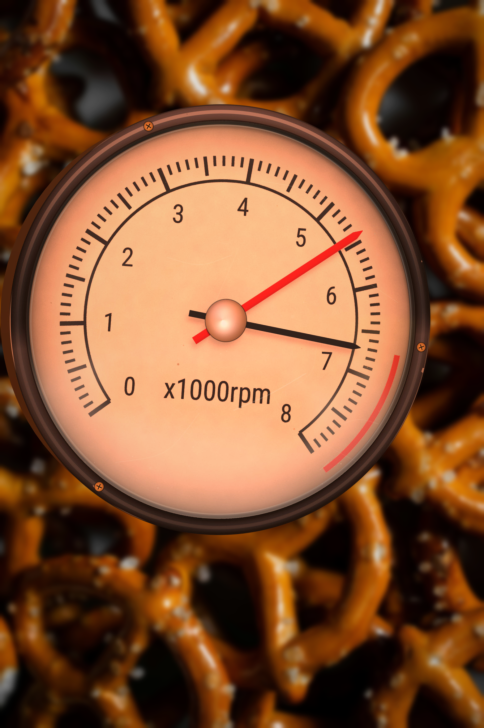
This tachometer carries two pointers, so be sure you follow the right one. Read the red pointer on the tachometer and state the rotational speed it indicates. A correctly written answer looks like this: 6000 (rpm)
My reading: 5400 (rpm)
